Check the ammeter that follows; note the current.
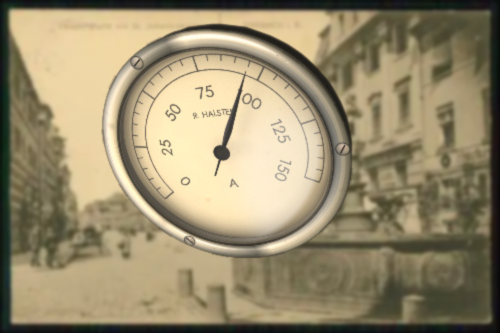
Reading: 95 A
